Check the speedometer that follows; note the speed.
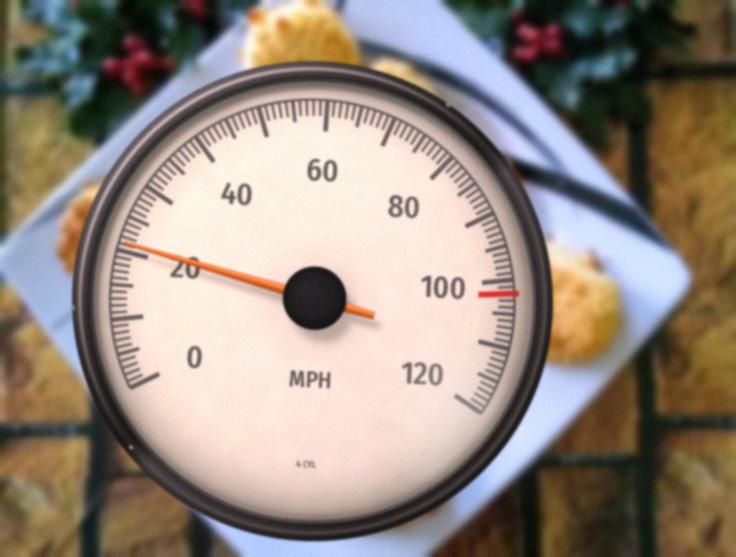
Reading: 21 mph
